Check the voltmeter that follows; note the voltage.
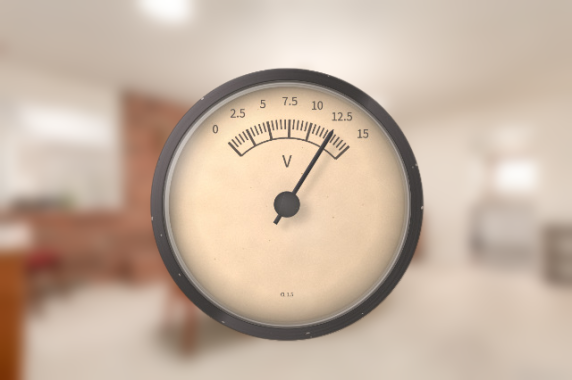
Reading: 12.5 V
